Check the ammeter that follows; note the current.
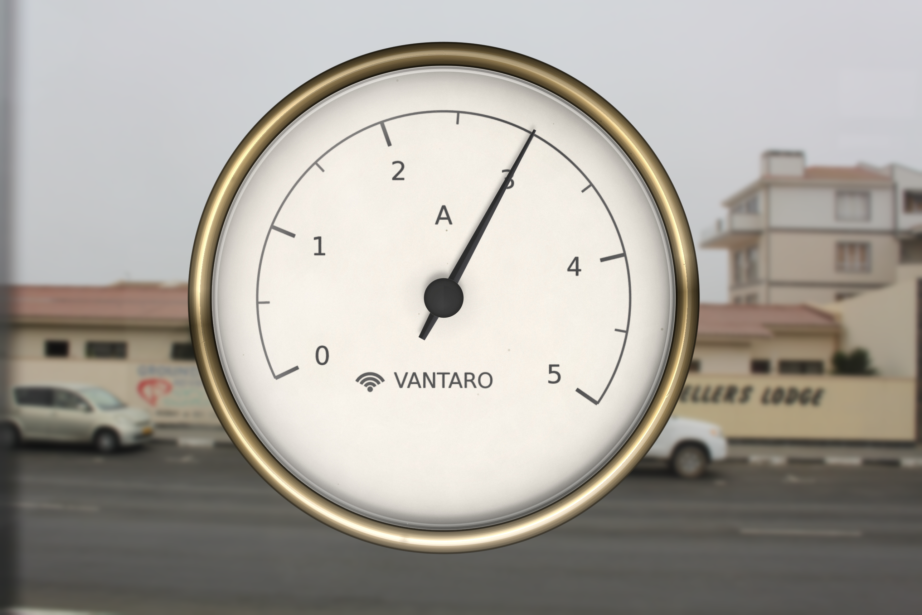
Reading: 3 A
